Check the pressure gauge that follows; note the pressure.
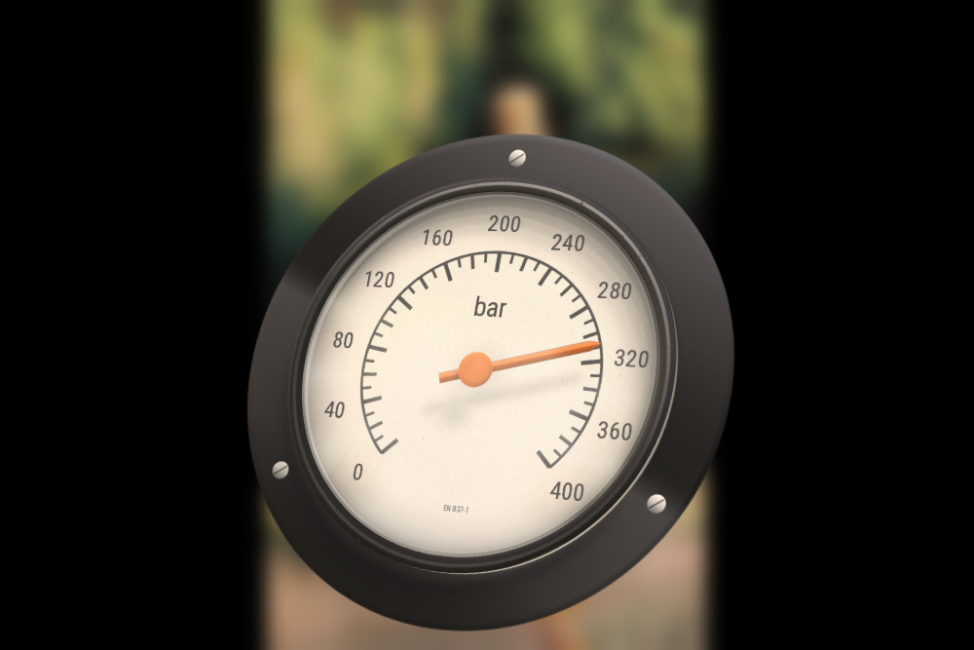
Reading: 310 bar
